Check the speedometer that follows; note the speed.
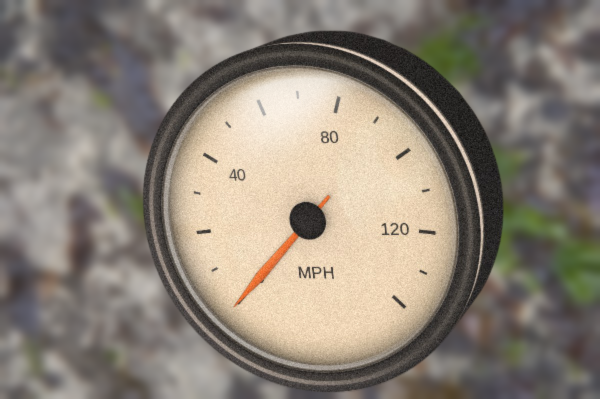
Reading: 0 mph
